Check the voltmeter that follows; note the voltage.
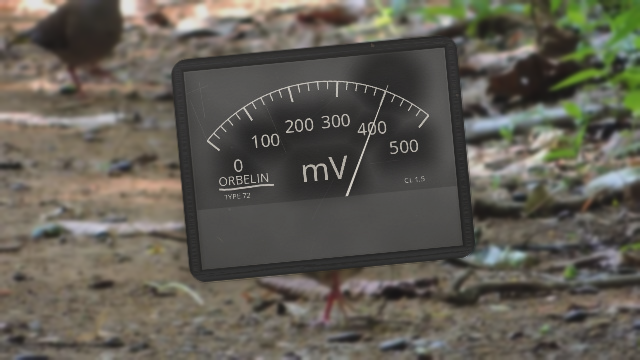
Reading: 400 mV
